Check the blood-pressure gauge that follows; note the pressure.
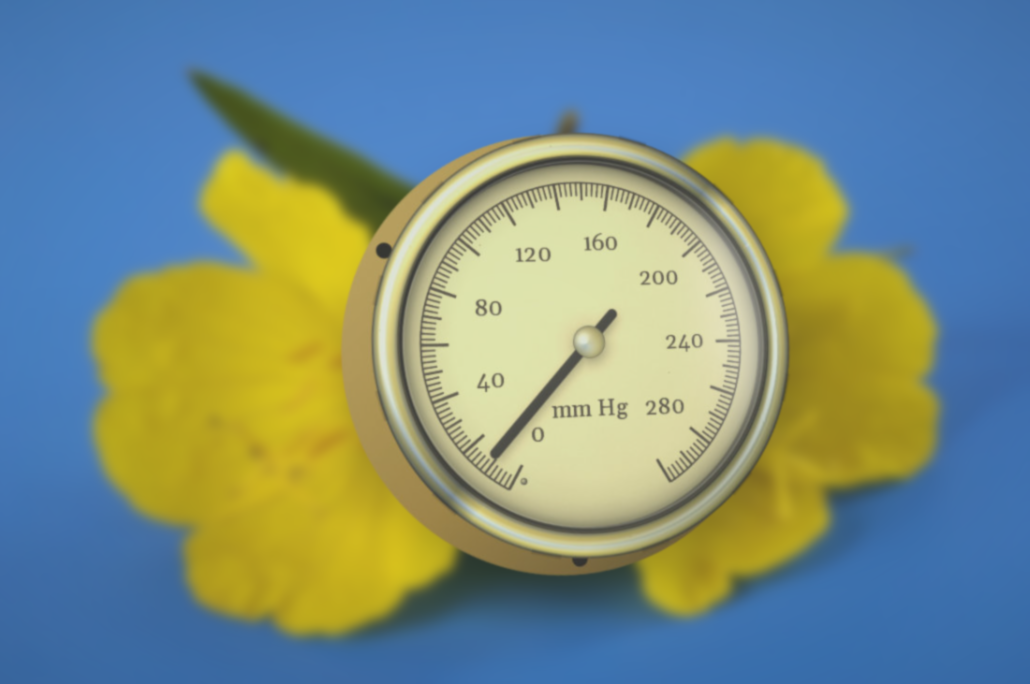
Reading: 12 mmHg
